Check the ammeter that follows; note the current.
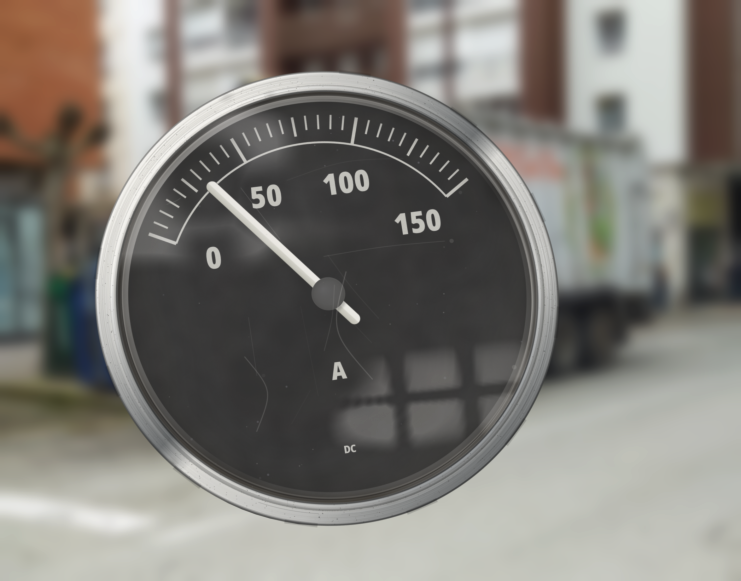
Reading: 30 A
